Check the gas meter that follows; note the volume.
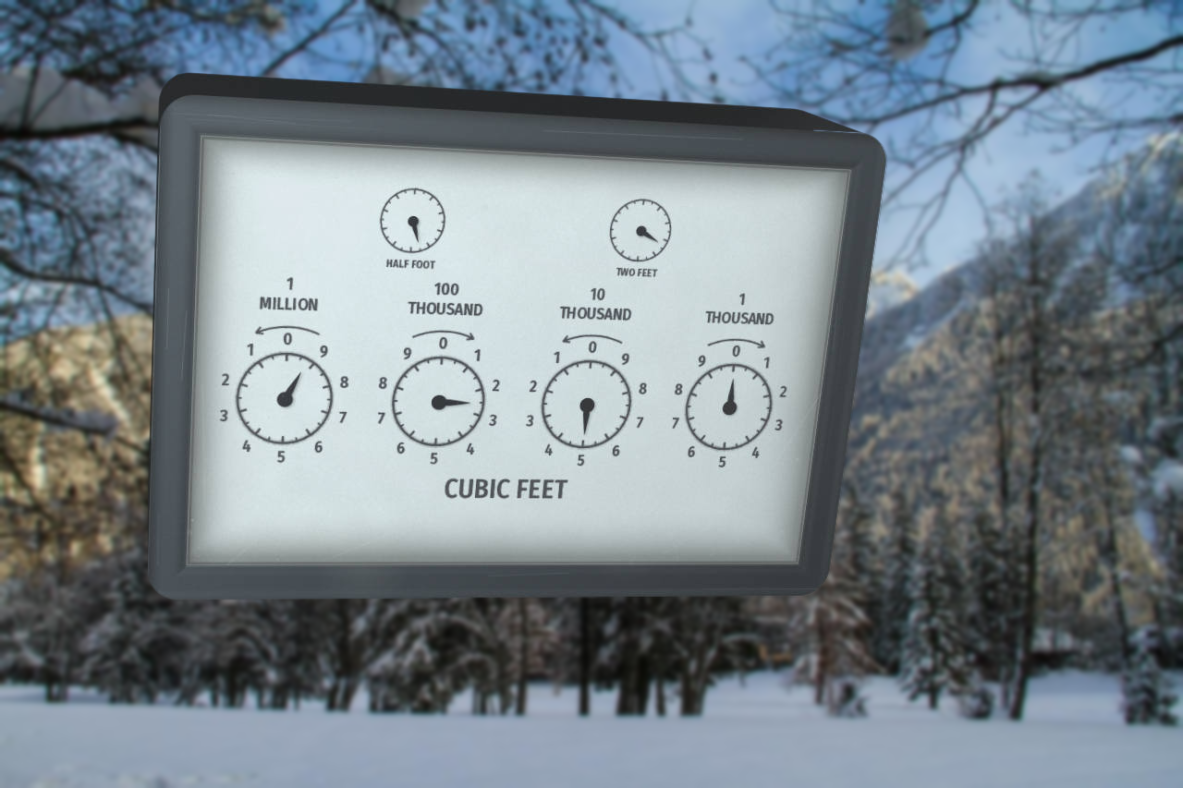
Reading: 925000 ft³
